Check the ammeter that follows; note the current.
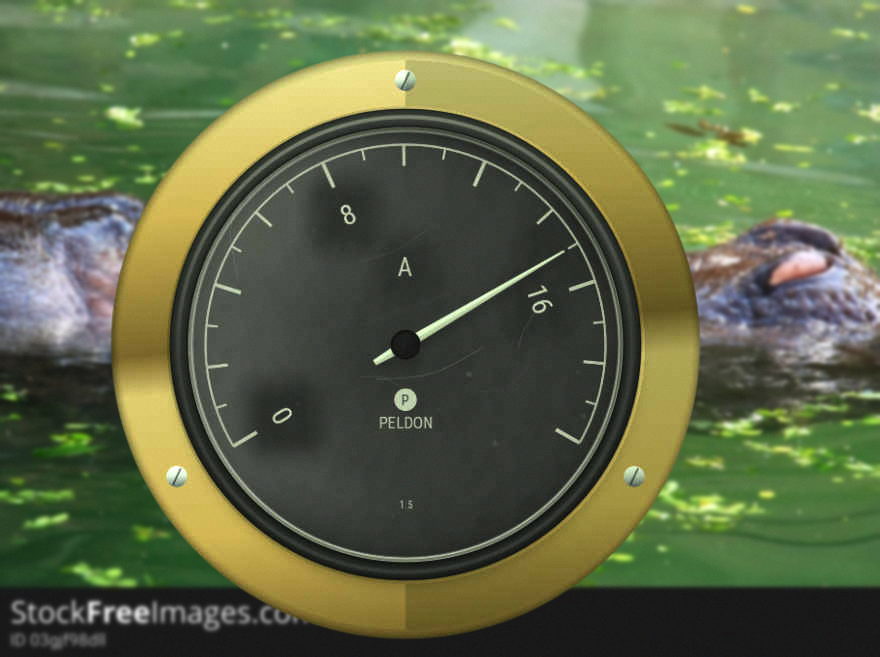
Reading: 15 A
